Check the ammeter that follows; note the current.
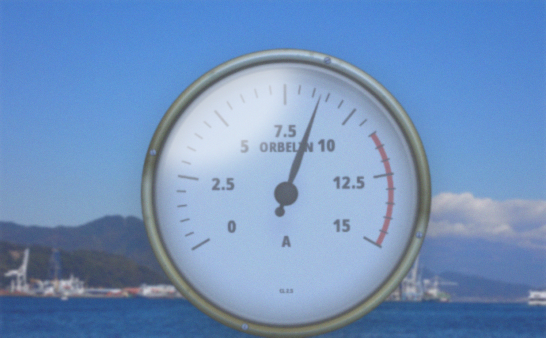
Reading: 8.75 A
